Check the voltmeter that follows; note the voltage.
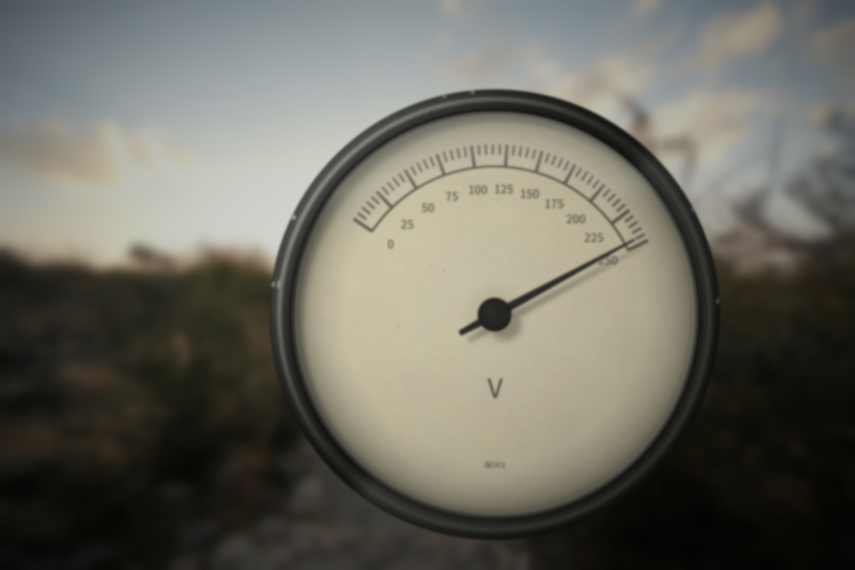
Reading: 245 V
